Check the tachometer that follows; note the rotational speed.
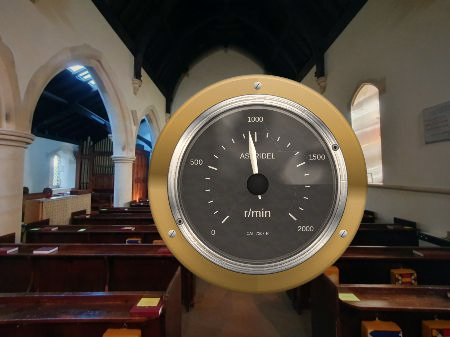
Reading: 950 rpm
